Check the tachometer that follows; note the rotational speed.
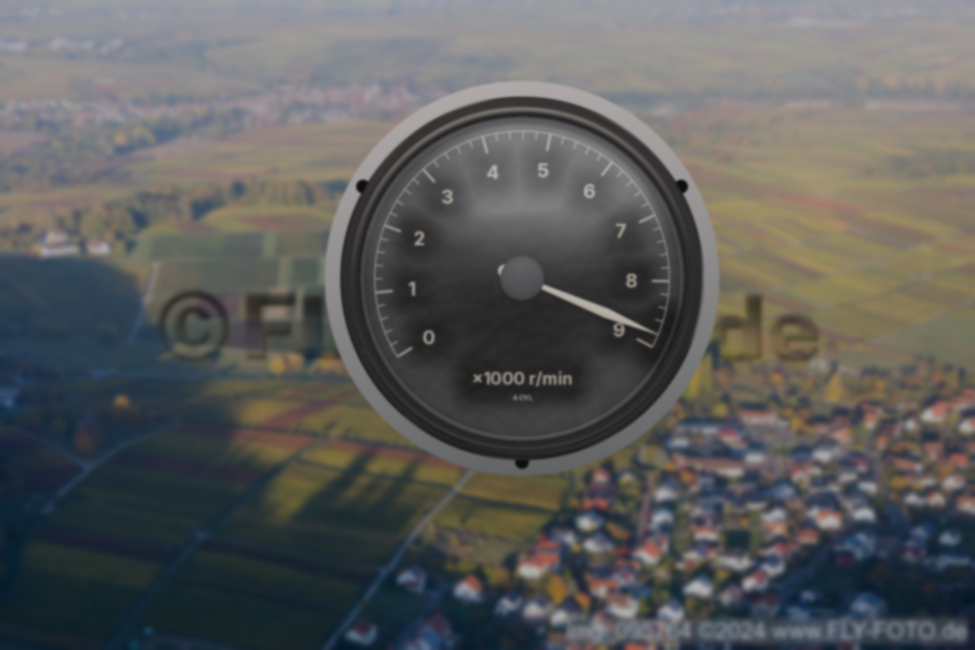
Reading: 8800 rpm
